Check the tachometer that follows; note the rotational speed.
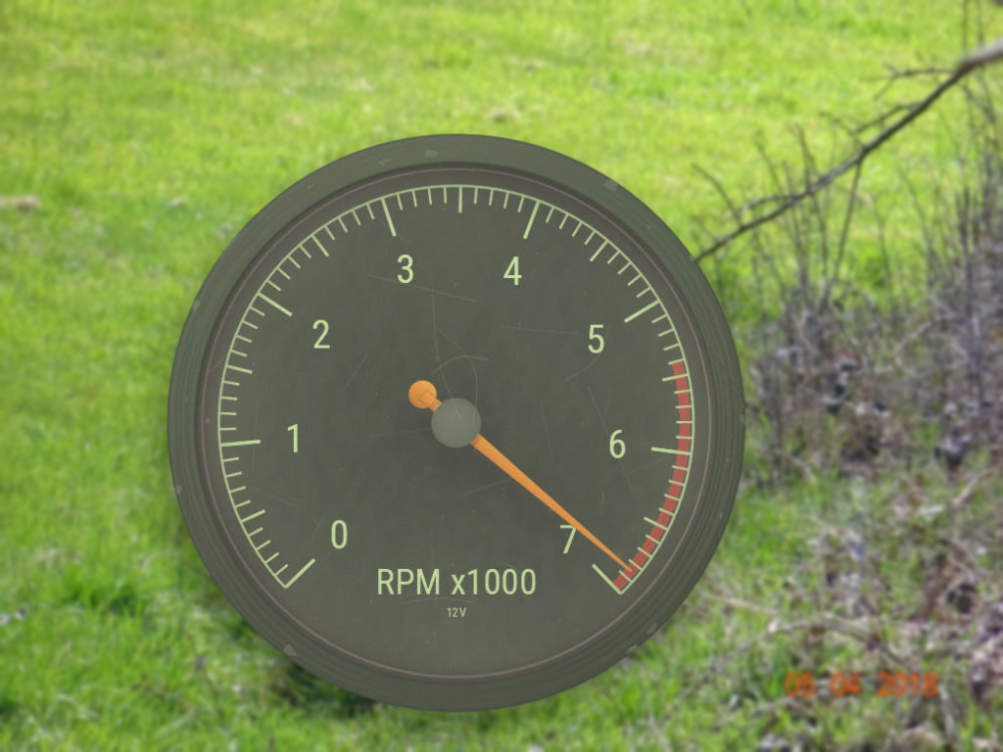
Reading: 6850 rpm
